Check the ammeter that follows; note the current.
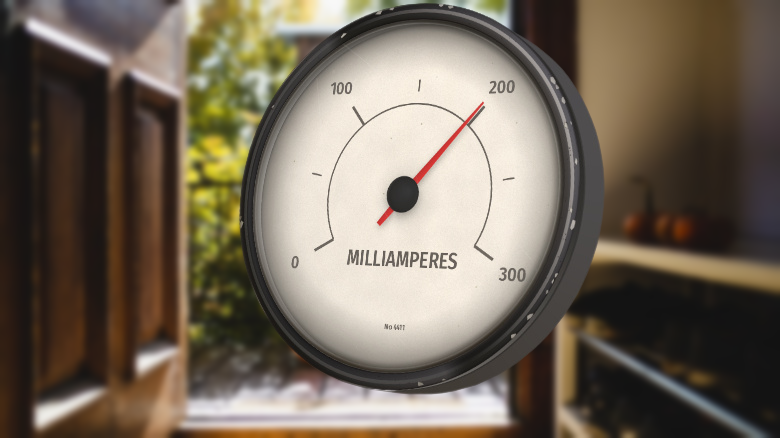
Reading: 200 mA
